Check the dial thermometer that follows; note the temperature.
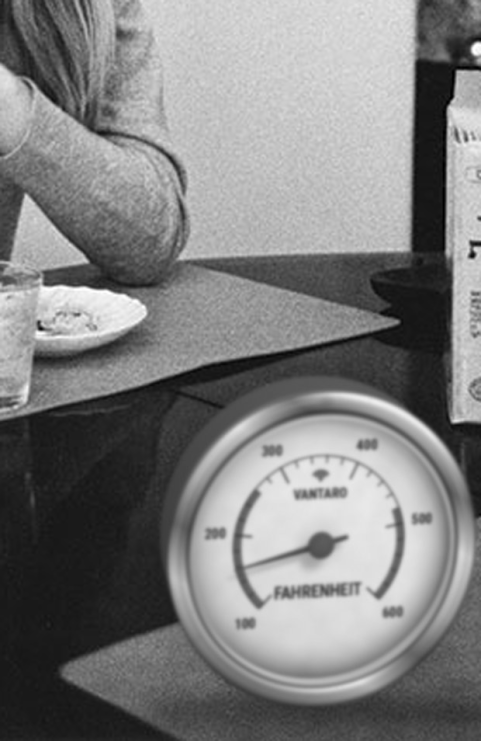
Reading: 160 °F
